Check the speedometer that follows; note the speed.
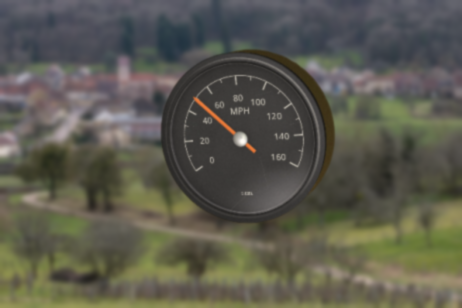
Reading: 50 mph
